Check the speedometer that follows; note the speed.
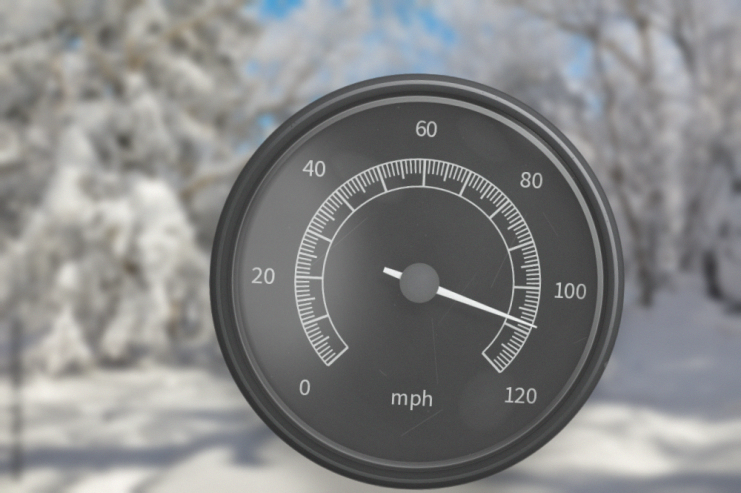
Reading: 108 mph
